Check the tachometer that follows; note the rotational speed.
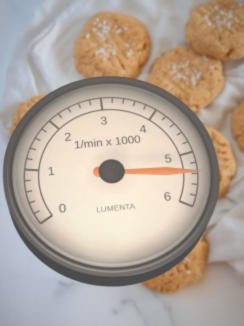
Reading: 5400 rpm
